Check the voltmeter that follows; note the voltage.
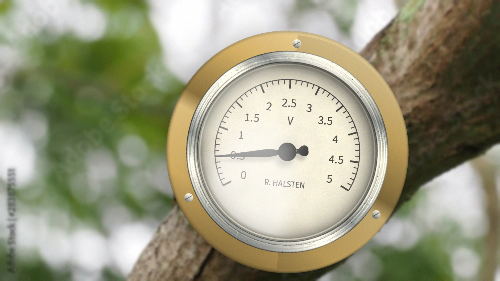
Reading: 0.5 V
